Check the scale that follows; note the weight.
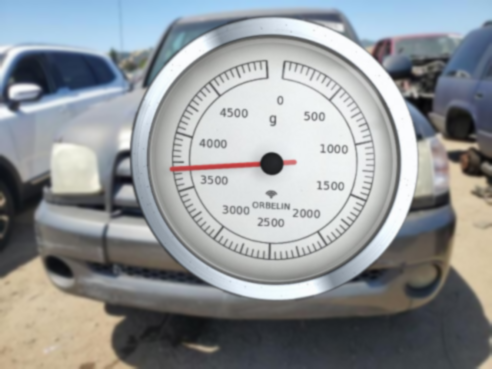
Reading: 3700 g
